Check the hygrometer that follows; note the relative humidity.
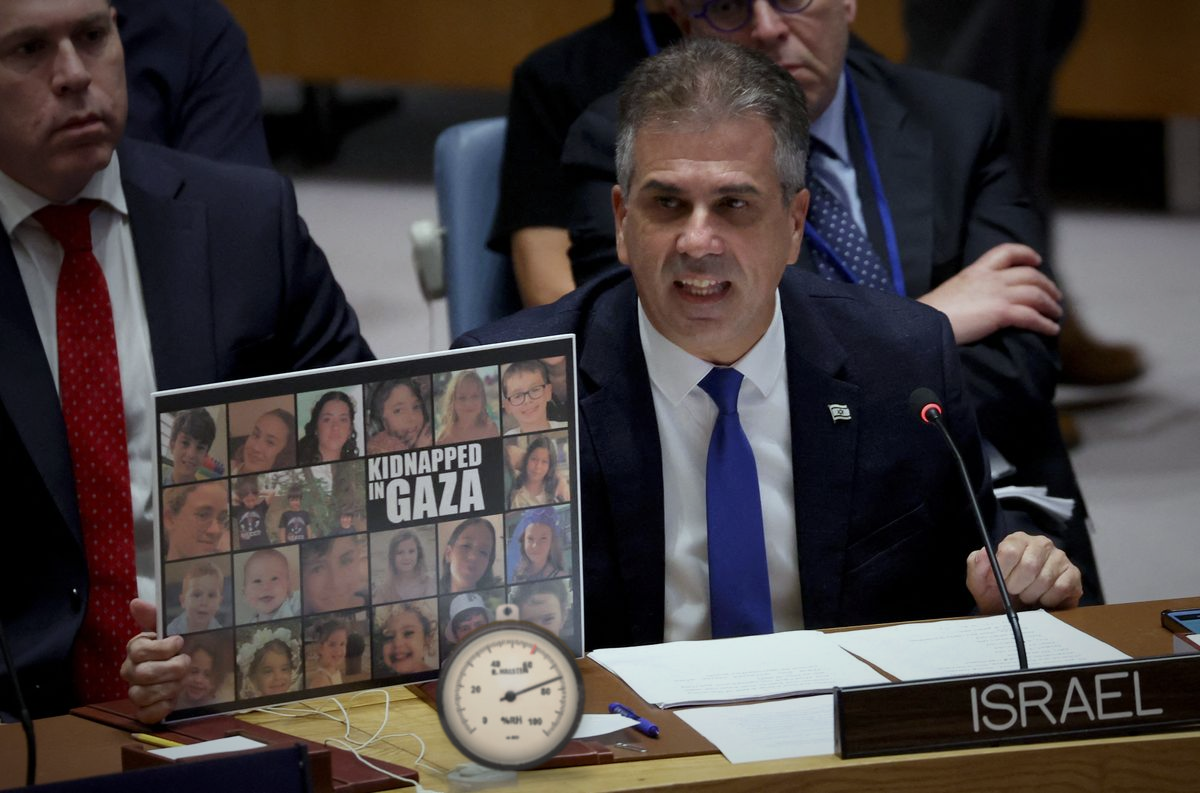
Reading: 75 %
